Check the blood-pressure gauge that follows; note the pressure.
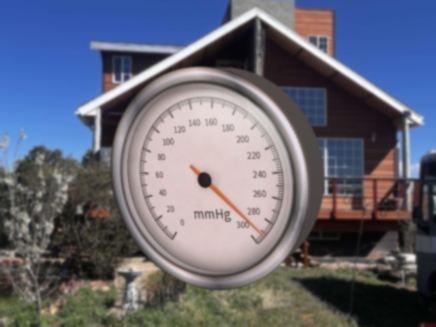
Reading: 290 mmHg
